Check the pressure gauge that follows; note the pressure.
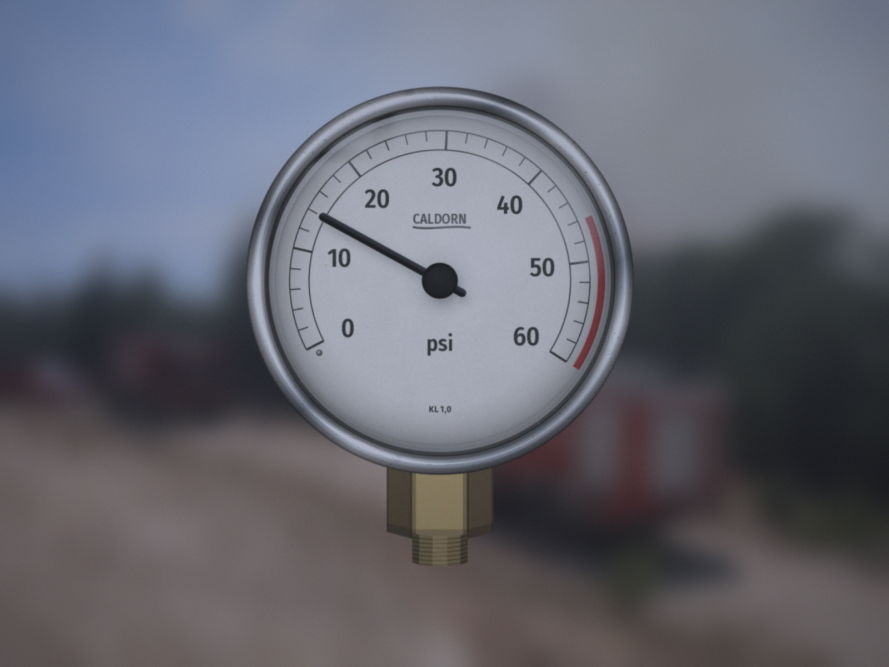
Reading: 14 psi
